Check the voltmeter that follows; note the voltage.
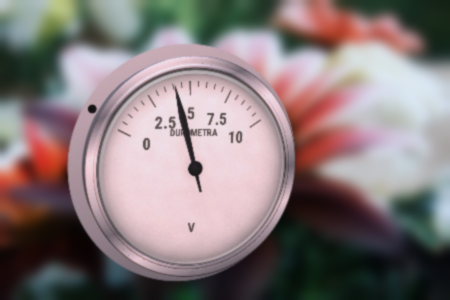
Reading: 4 V
